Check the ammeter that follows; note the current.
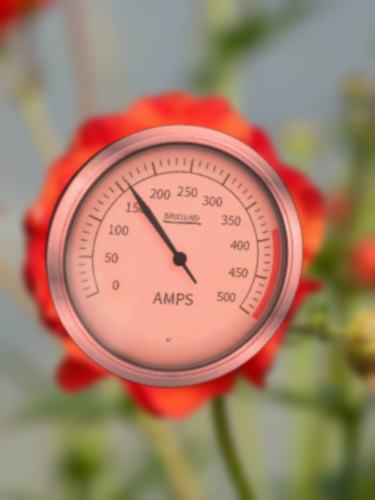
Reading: 160 A
